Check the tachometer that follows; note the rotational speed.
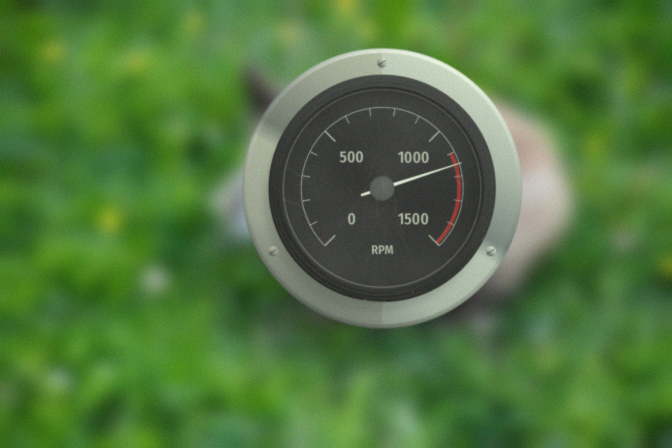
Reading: 1150 rpm
